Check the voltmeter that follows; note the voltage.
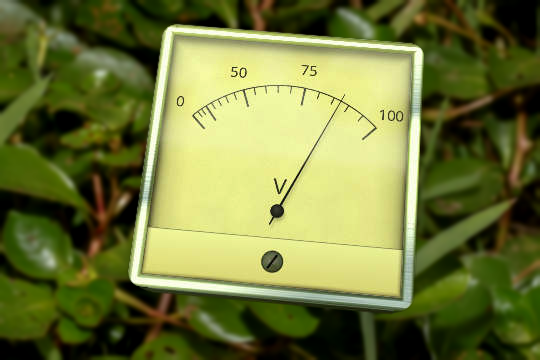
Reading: 87.5 V
